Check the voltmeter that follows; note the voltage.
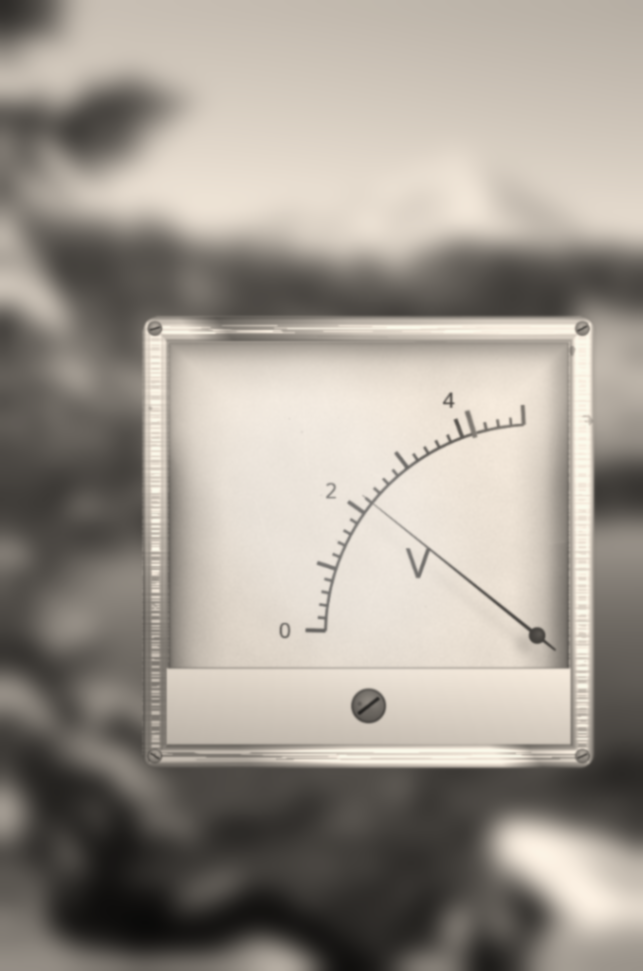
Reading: 2.2 V
